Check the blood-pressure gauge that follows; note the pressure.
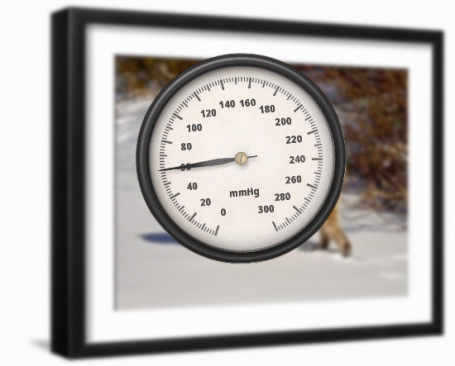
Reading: 60 mmHg
